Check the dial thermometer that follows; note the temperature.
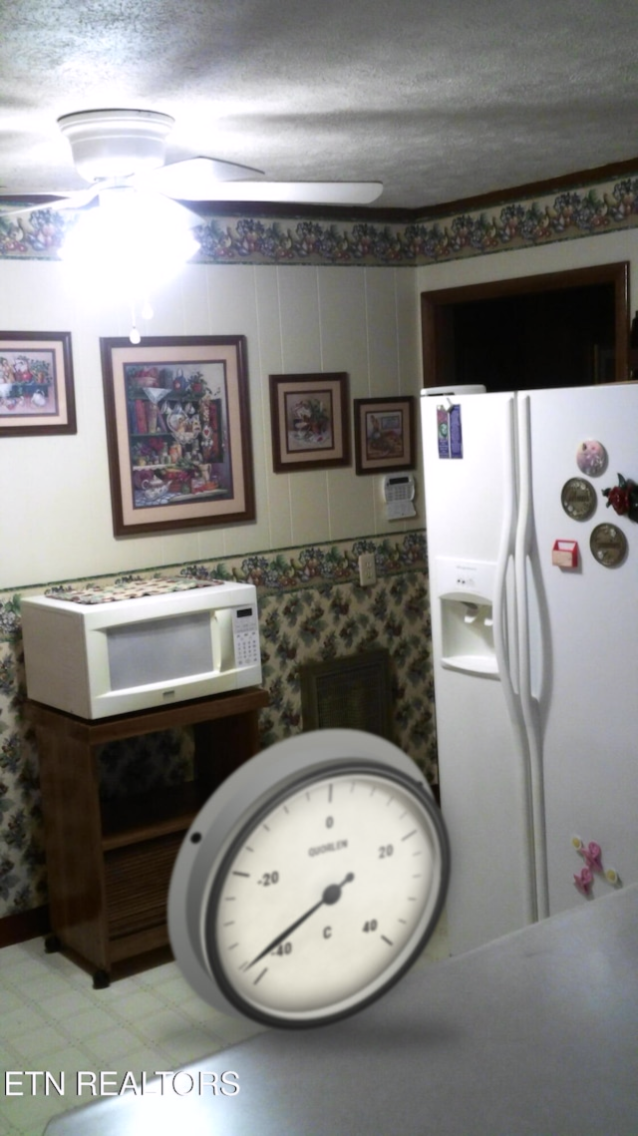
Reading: -36 °C
